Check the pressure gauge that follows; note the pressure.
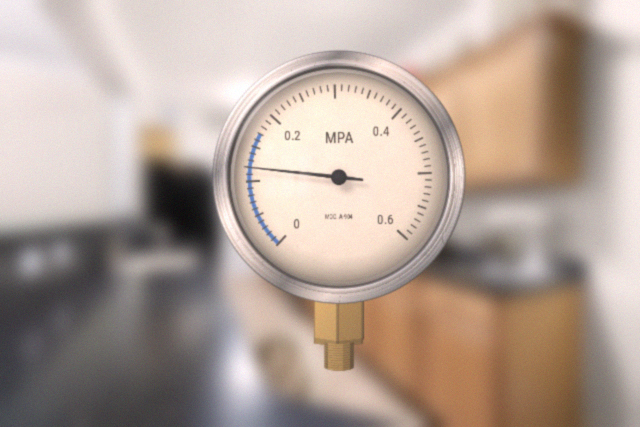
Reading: 0.12 MPa
